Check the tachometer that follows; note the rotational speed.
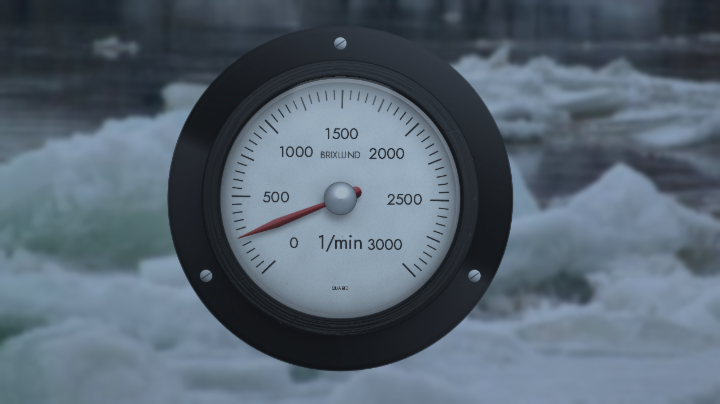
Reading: 250 rpm
